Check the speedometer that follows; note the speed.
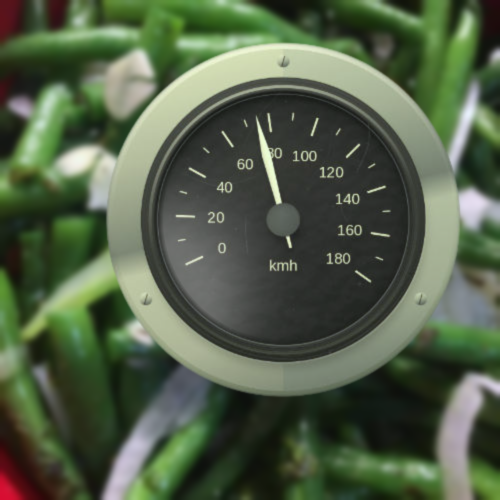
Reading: 75 km/h
